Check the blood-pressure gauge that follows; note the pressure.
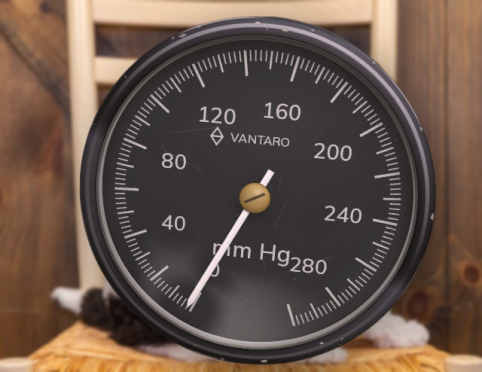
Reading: 2 mmHg
